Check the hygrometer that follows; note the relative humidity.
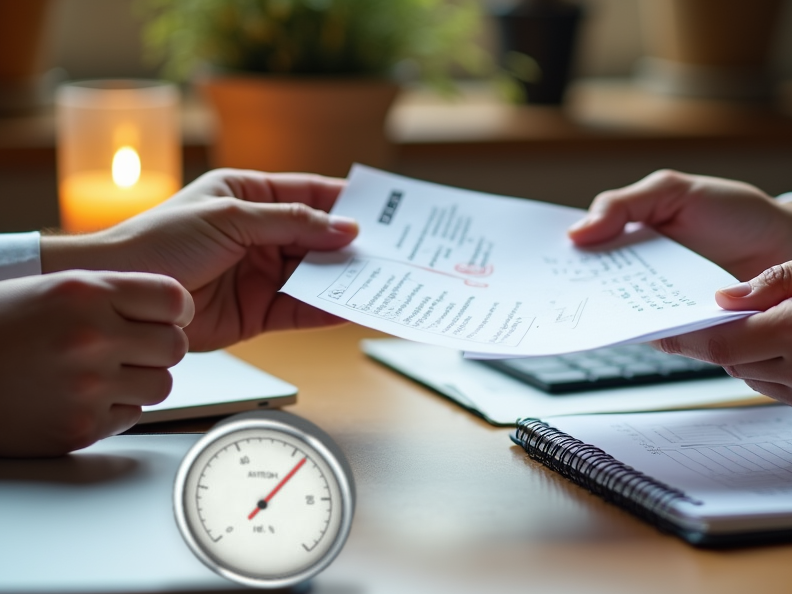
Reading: 64 %
